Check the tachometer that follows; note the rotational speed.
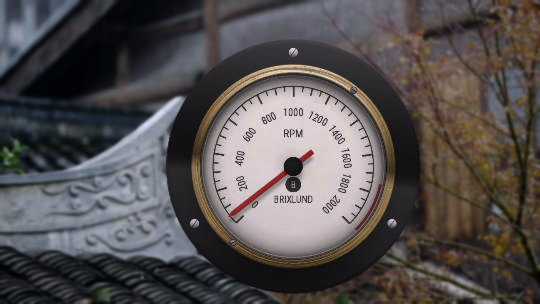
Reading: 50 rpm
